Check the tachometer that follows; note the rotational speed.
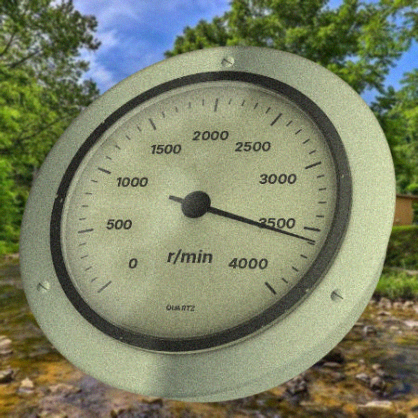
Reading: 3600 rpm
